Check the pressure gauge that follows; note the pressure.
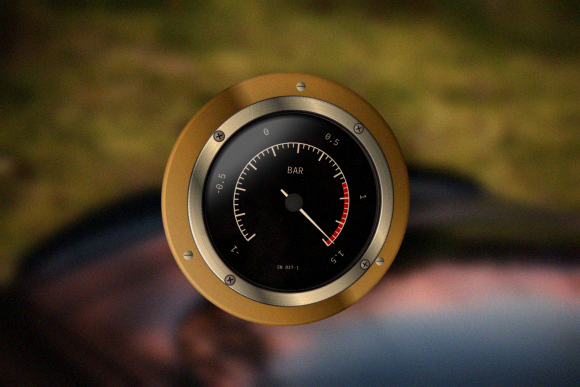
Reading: 1.45 bar
